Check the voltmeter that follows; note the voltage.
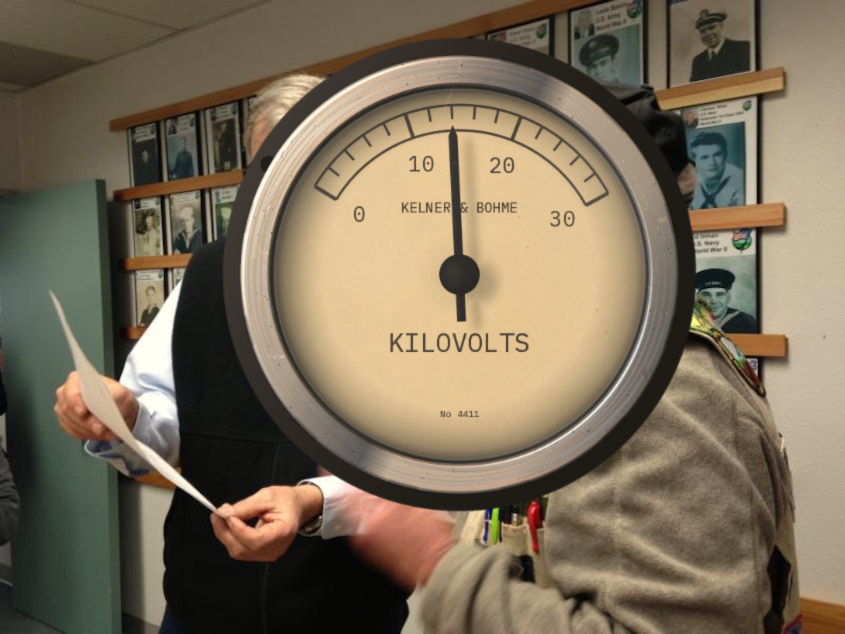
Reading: 14 kV
